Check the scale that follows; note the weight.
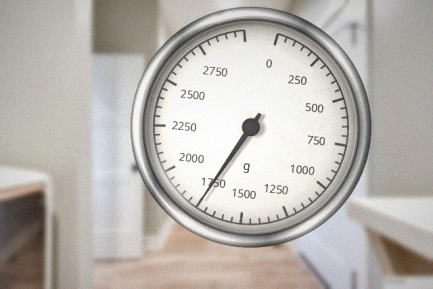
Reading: 1750 g
